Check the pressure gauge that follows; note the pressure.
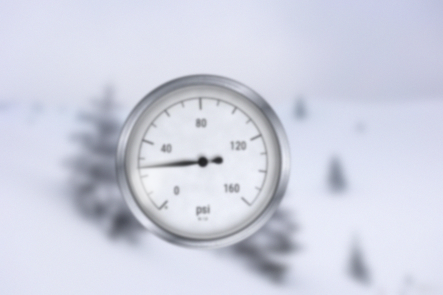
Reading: 25 psi
